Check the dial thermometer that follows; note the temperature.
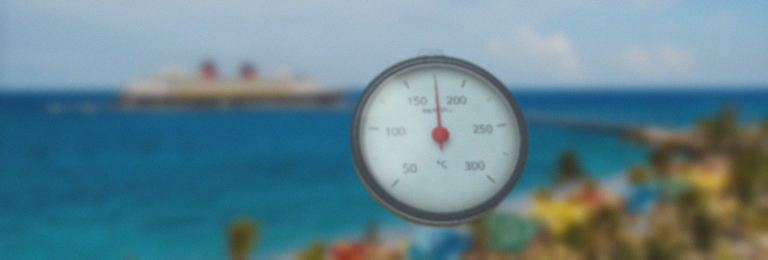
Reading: 175 °C
